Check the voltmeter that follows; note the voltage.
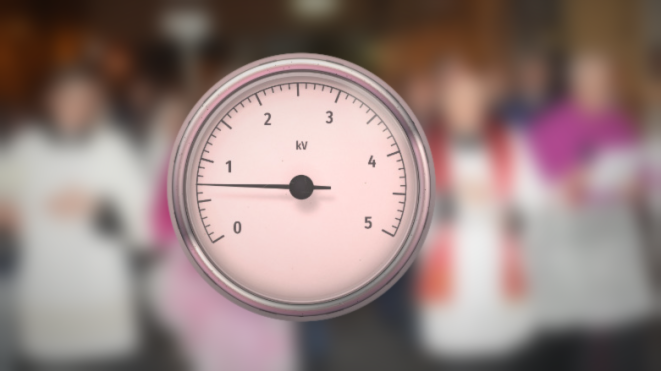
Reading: 0.7 kV
